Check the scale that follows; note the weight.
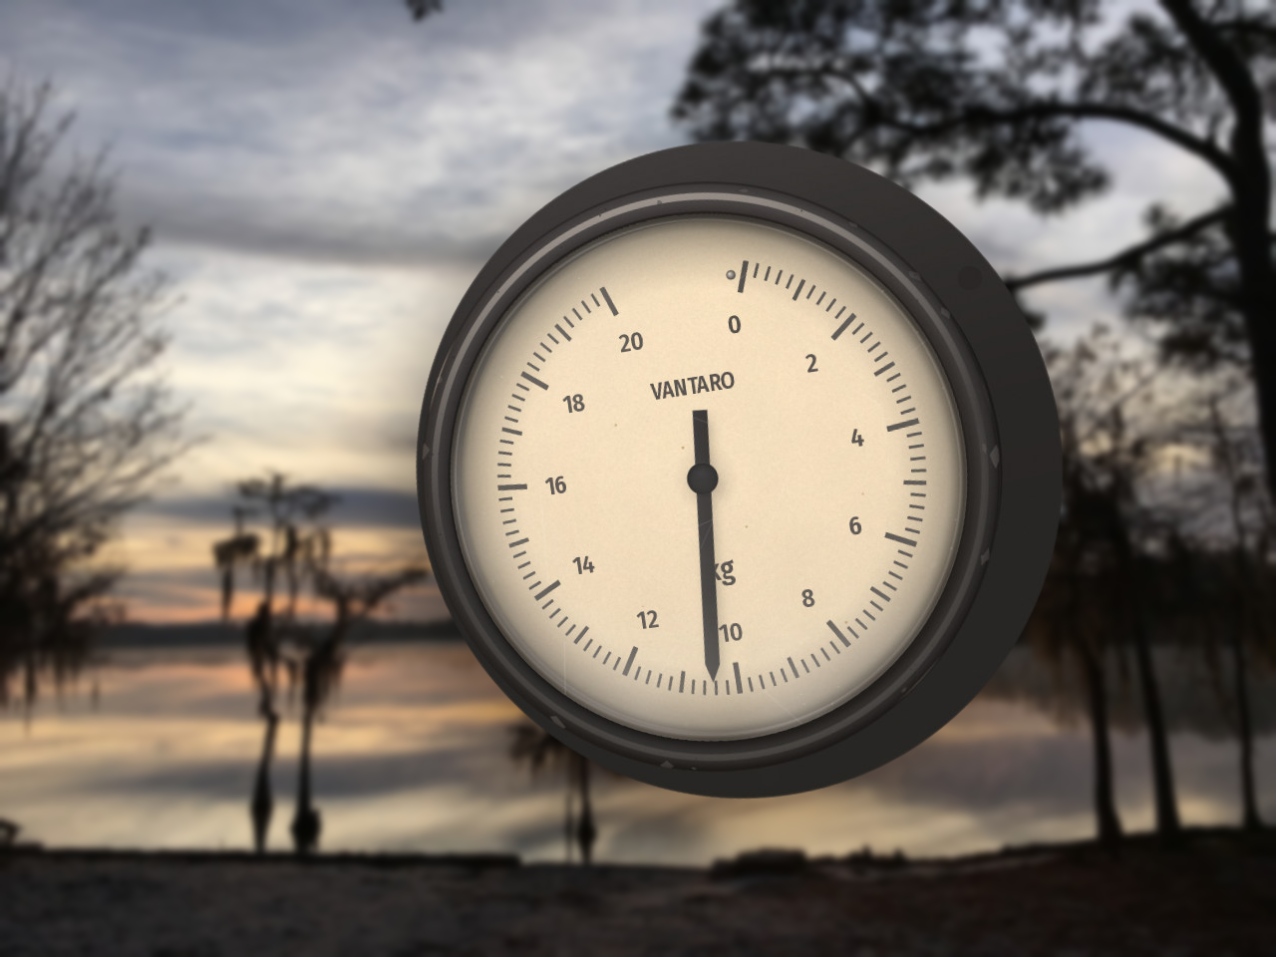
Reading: 10.4 kg
